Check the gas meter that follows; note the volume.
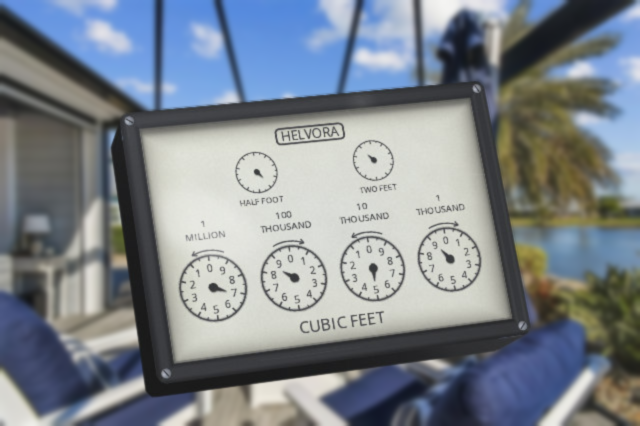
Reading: 684900 ft³
